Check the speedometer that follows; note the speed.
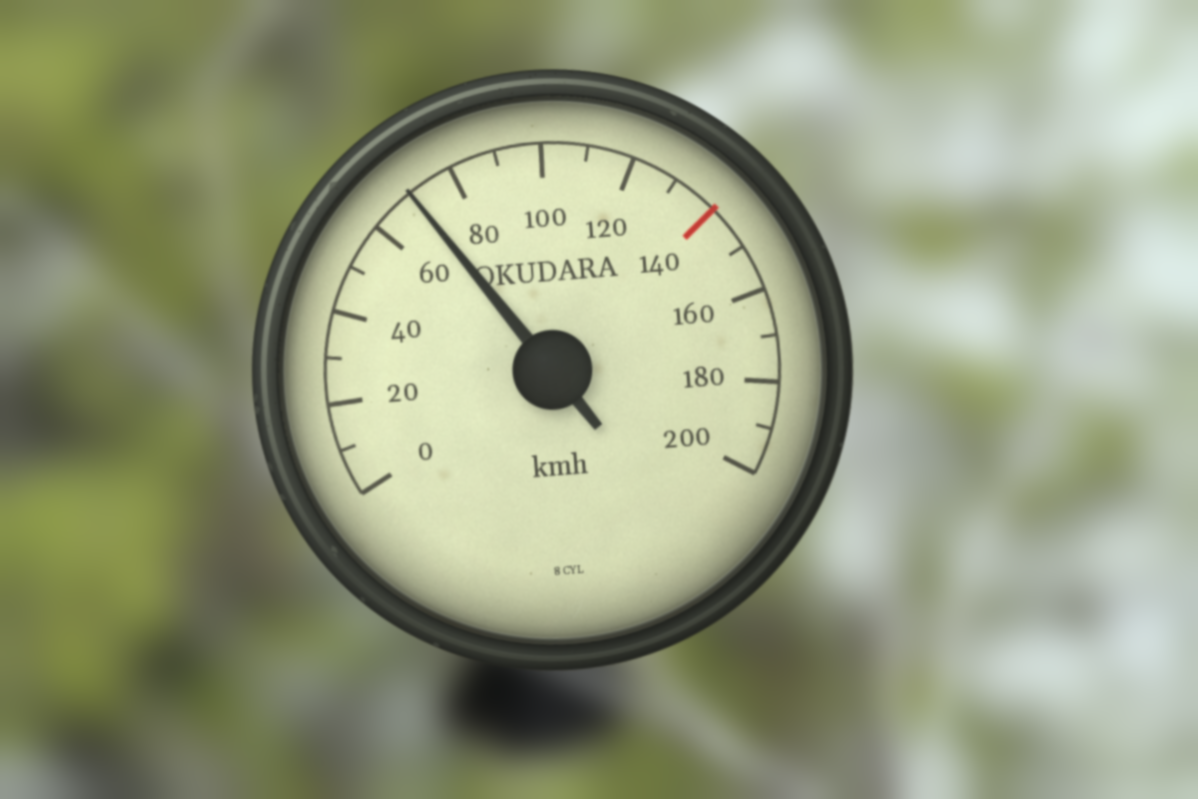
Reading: 70 km/h
